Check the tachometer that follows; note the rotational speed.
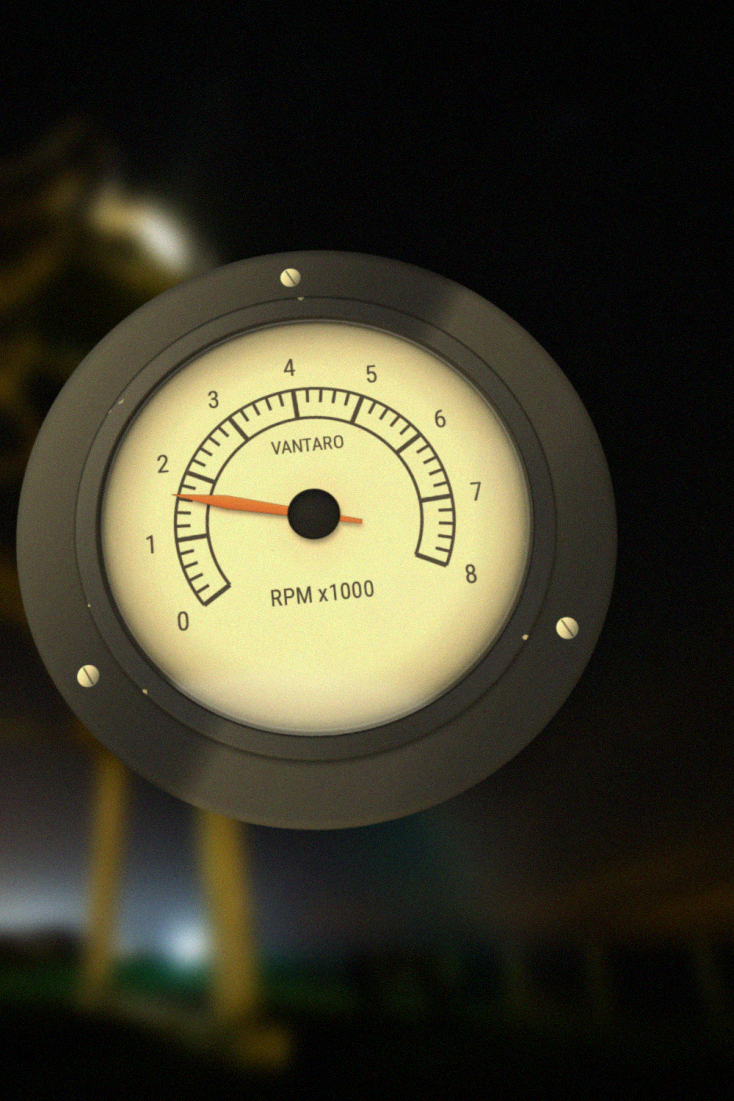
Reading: 1600 rpm
